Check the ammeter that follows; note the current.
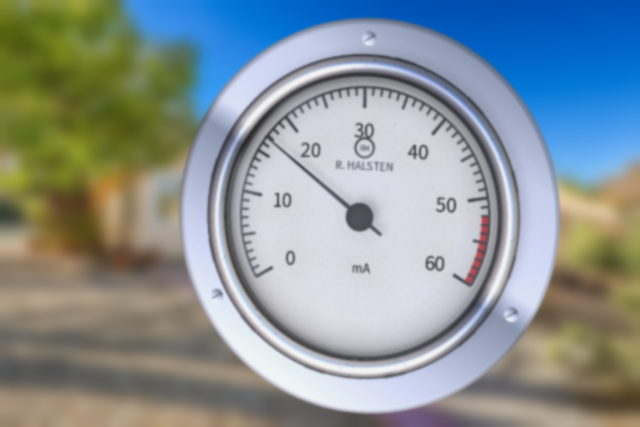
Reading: 17 mA
